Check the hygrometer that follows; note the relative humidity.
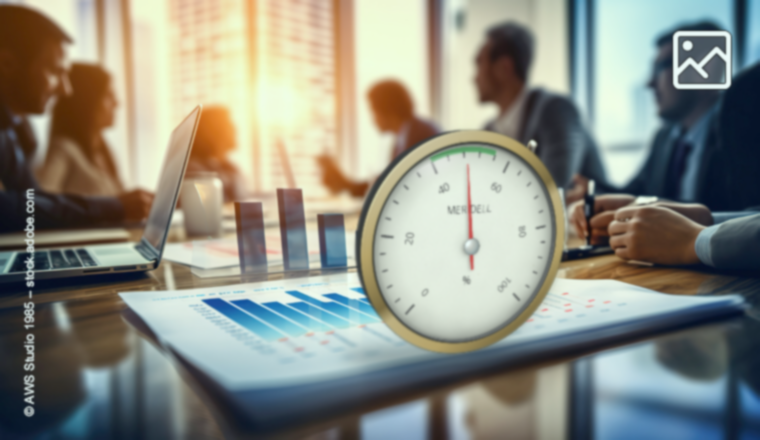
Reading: 48 %
